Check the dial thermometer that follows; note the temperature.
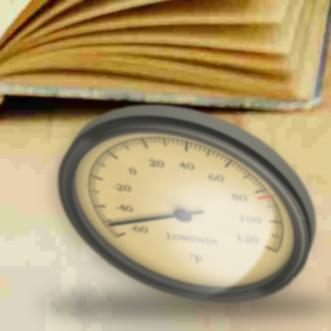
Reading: -50 °F
